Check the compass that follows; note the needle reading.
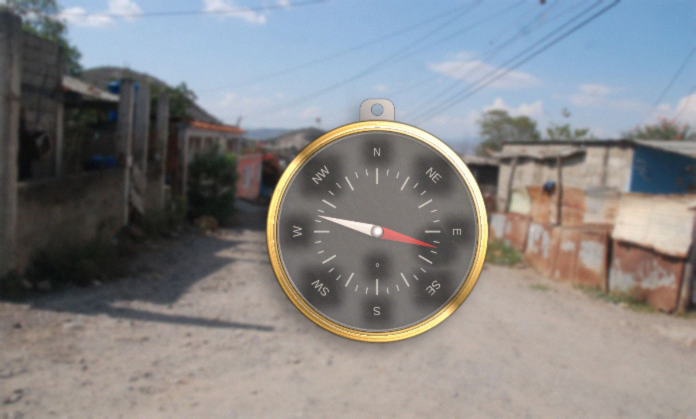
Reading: 105 °
